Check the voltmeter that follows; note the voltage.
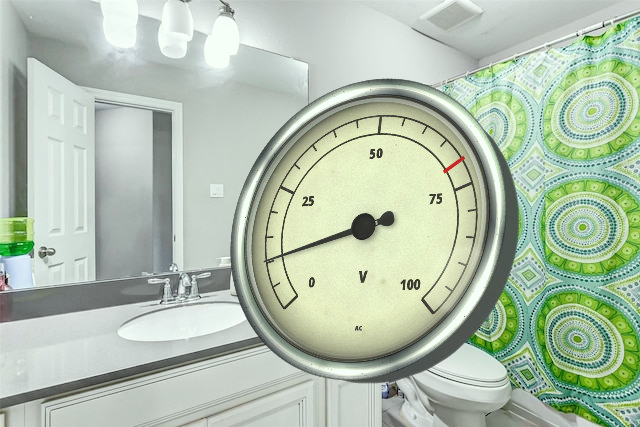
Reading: 10 V
